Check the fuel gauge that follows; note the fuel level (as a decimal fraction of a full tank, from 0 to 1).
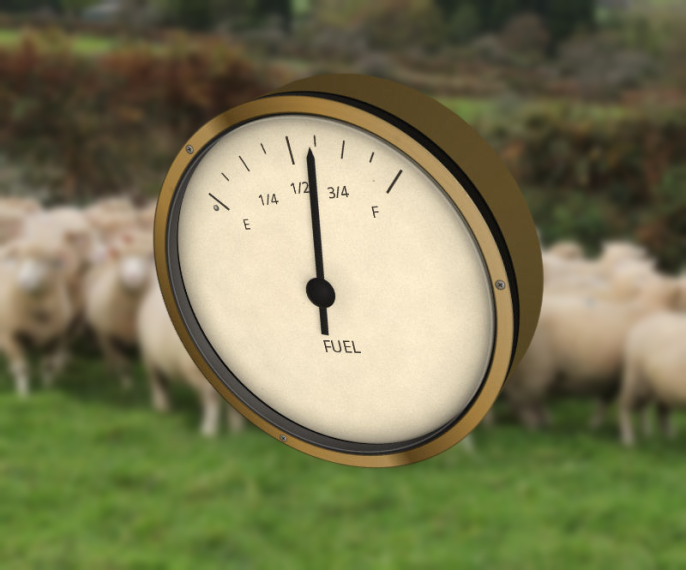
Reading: 0.625
